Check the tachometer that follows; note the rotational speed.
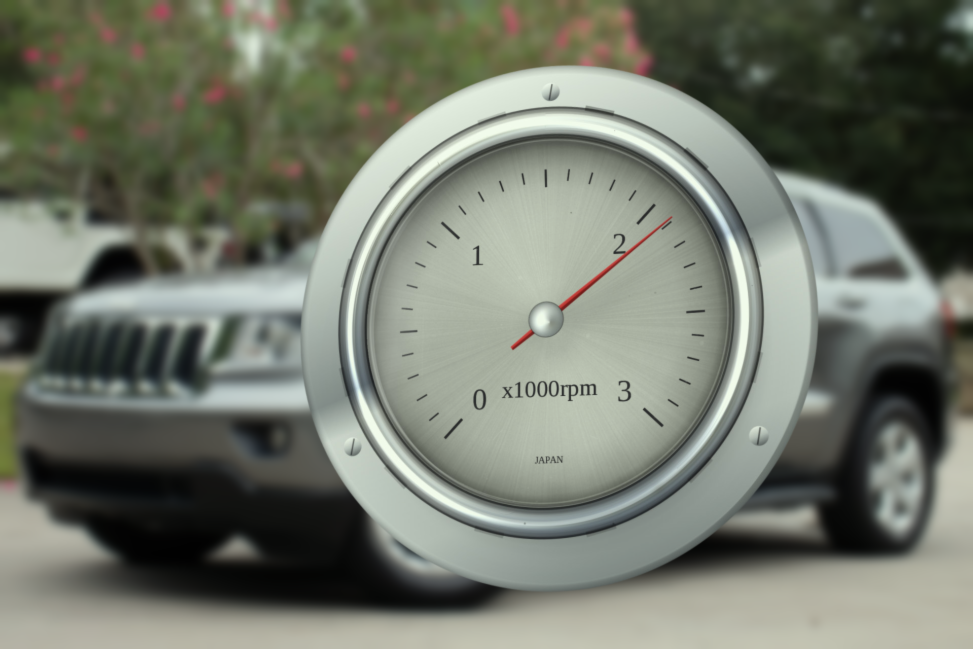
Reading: 2100 rpm
